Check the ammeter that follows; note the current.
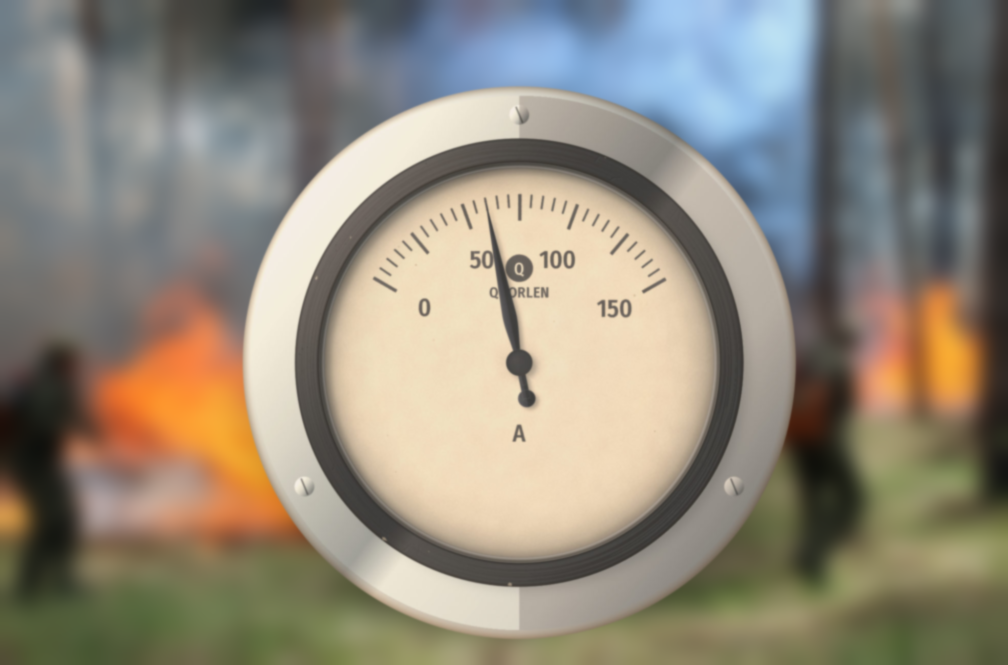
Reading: 60 A
